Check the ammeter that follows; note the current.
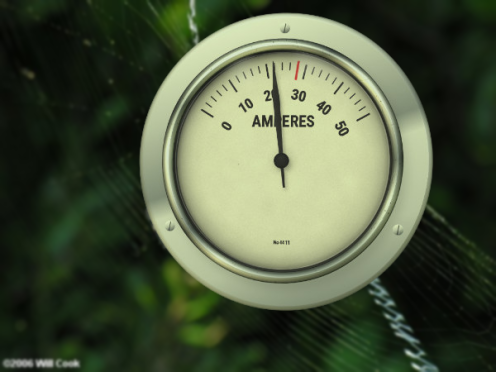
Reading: 22 A
